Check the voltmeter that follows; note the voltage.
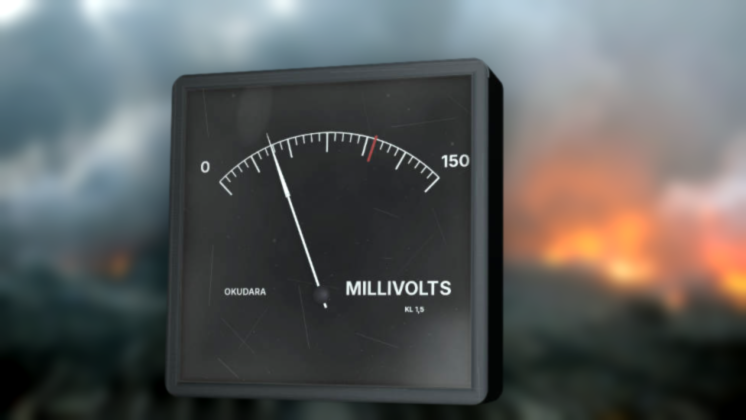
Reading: 40 mV
